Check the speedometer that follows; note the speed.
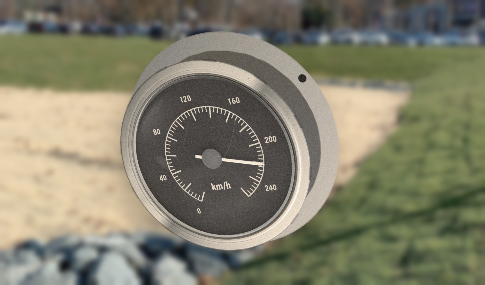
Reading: 220 km/h
